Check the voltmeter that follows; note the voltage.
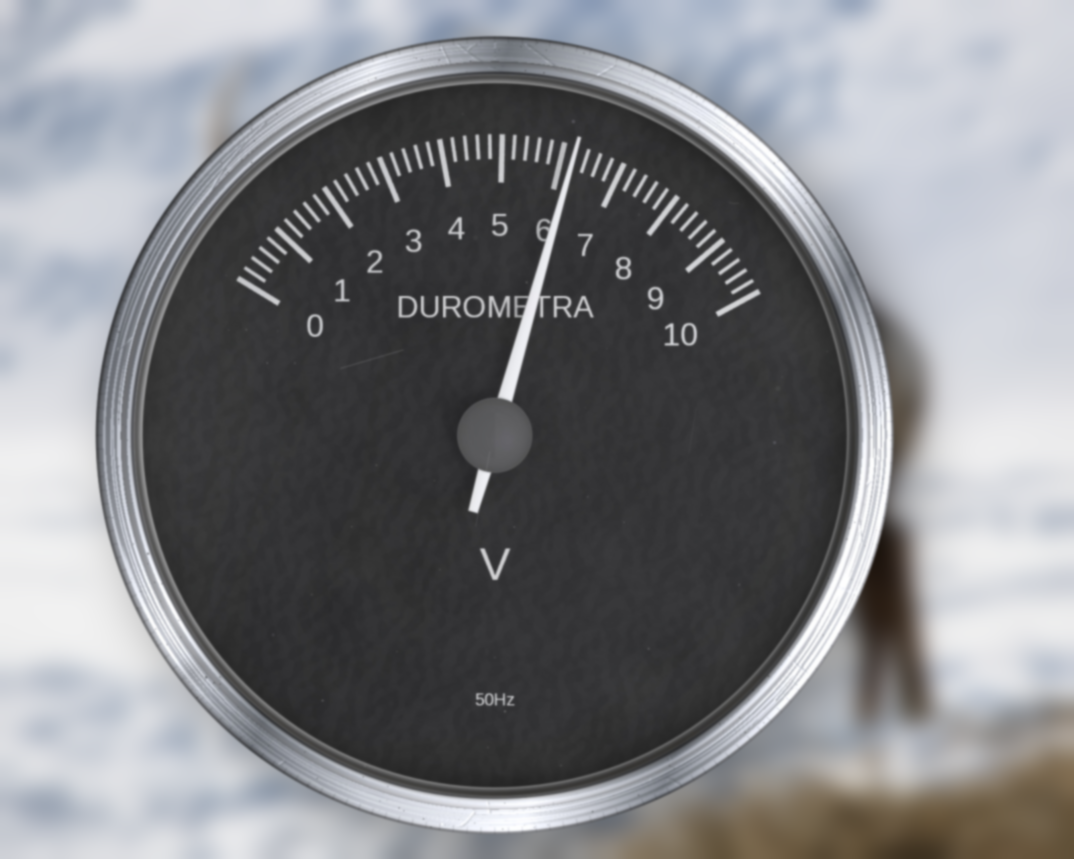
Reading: 6.2 V
